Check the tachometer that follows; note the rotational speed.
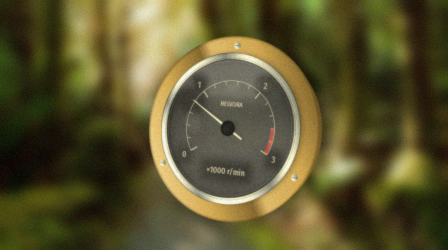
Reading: 800 rpm
